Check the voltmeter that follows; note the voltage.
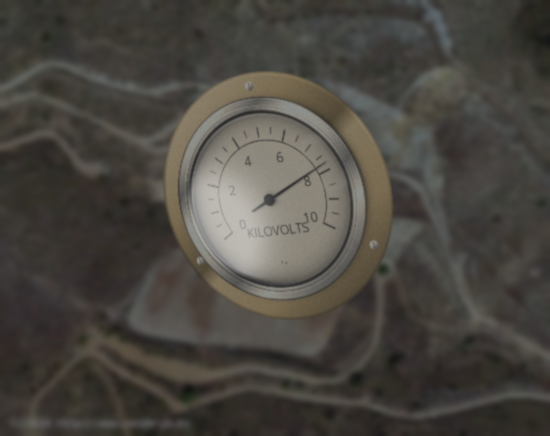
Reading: 7.75 kV
